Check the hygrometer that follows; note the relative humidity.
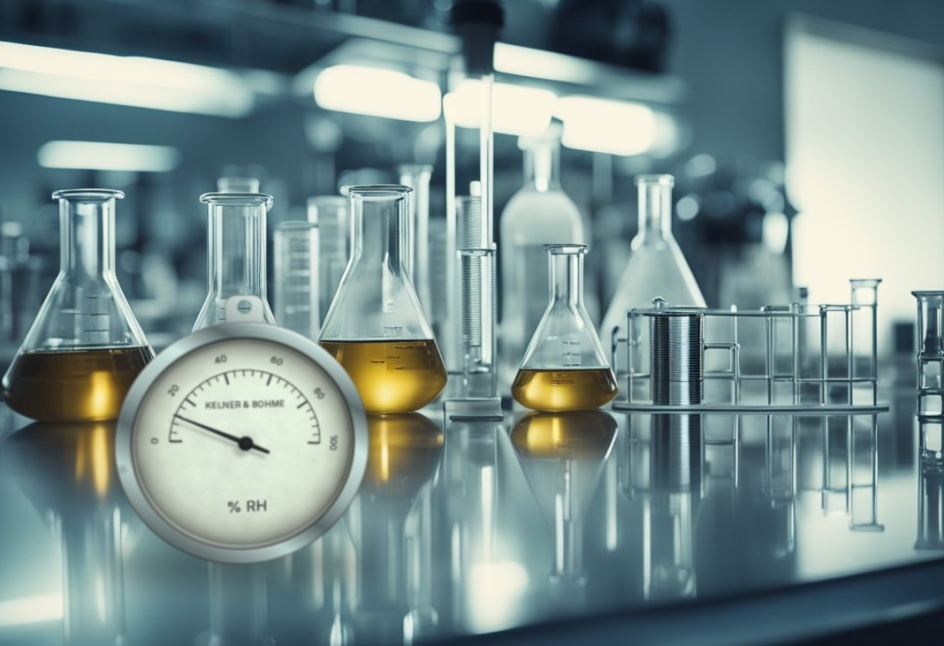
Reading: 12 %
